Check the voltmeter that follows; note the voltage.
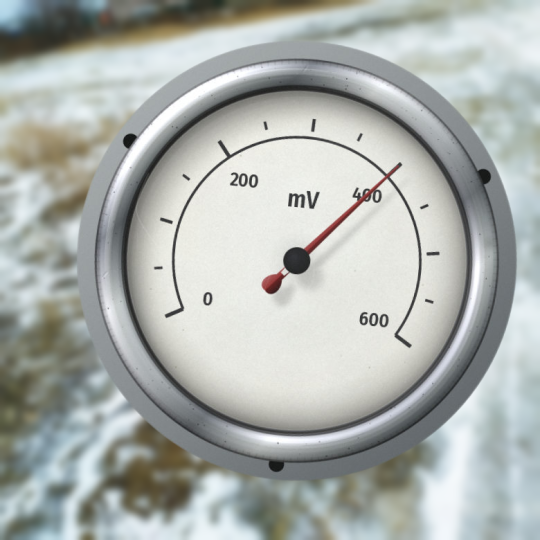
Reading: 400 mV
